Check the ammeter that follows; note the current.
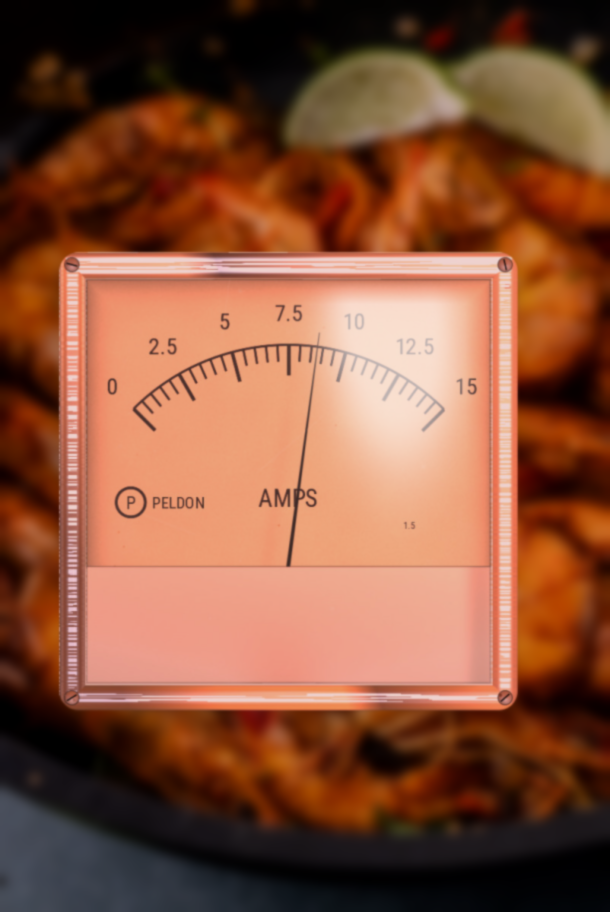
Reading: 8.75 A
